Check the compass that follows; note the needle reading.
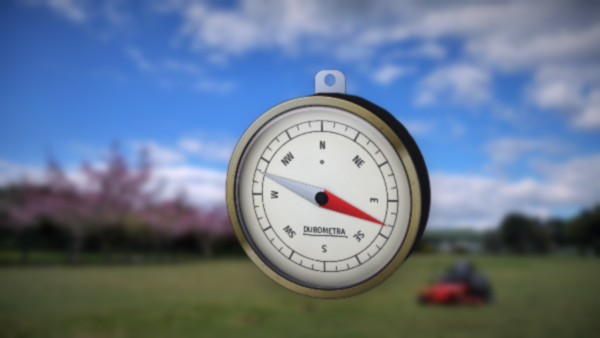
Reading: 110 °
